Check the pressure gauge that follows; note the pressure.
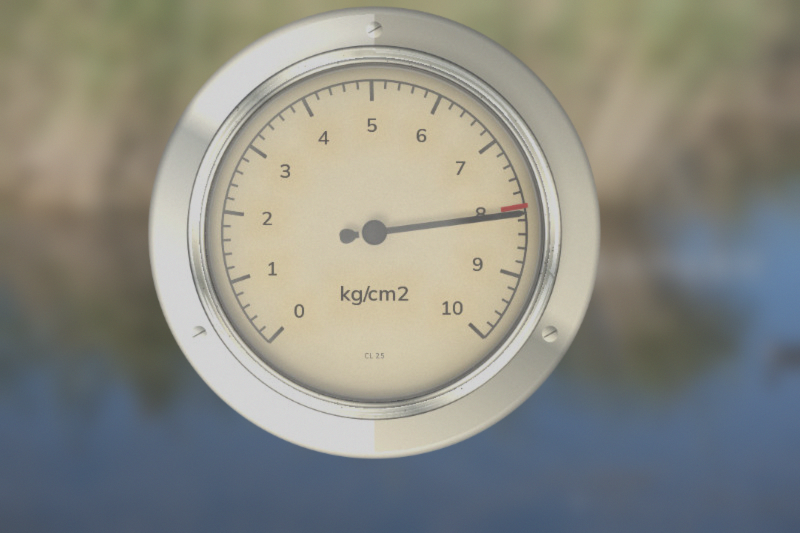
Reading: 8.1 kg/cm²
